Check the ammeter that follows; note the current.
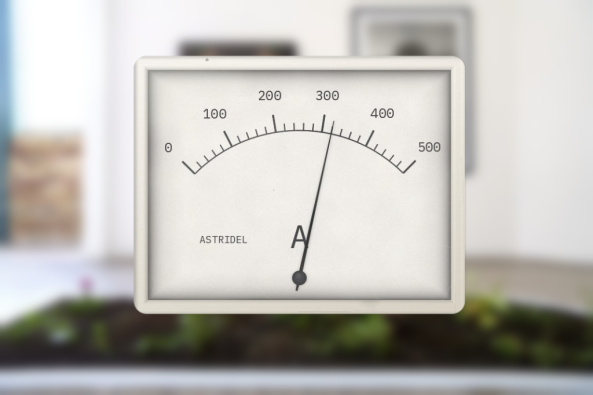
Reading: 320 A
